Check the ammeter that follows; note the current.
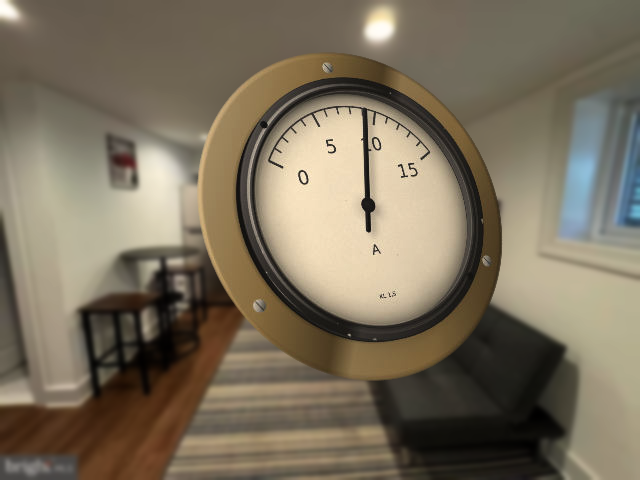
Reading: 9 A
